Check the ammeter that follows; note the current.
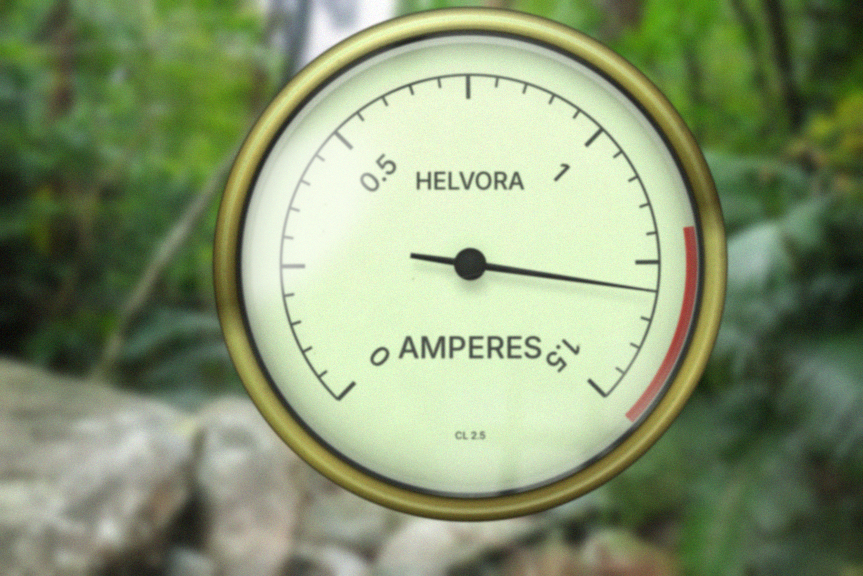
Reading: 1.3 A
